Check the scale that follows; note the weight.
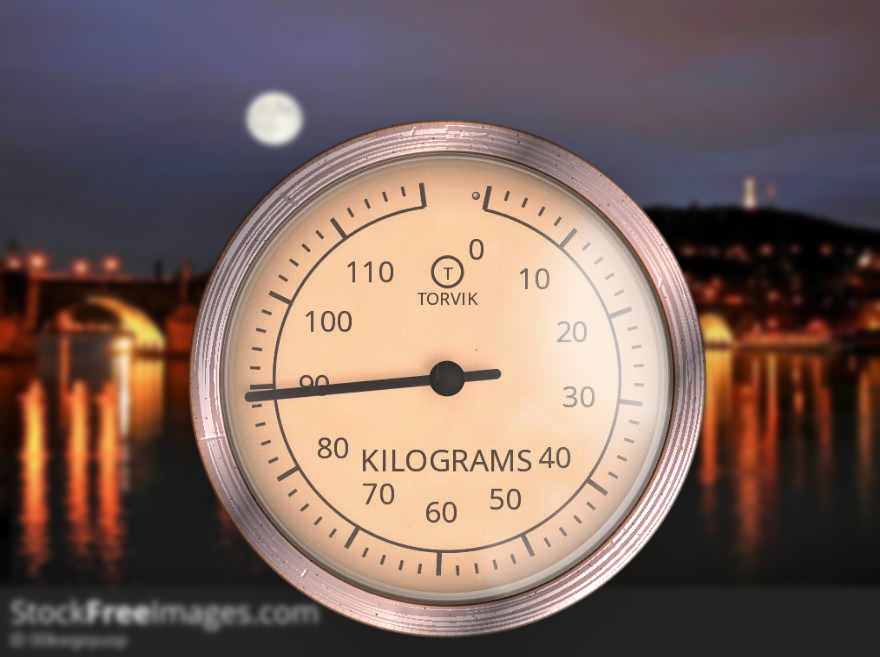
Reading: 89 kg
